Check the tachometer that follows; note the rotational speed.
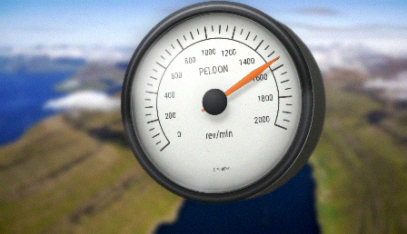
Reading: 1550 rpm
